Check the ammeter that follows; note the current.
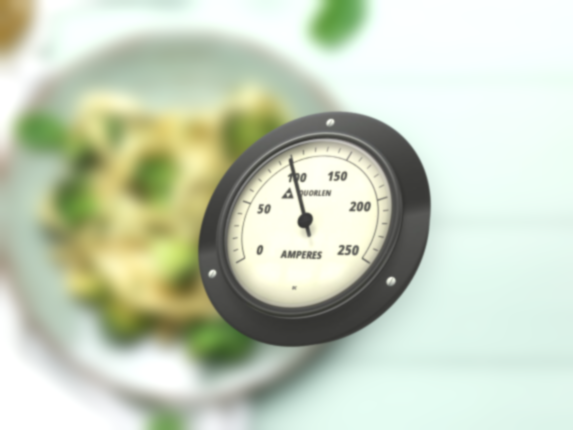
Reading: 100 A
